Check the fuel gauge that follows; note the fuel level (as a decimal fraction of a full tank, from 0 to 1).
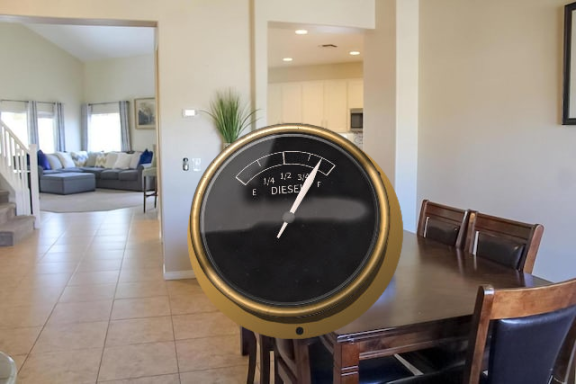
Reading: 0.875
